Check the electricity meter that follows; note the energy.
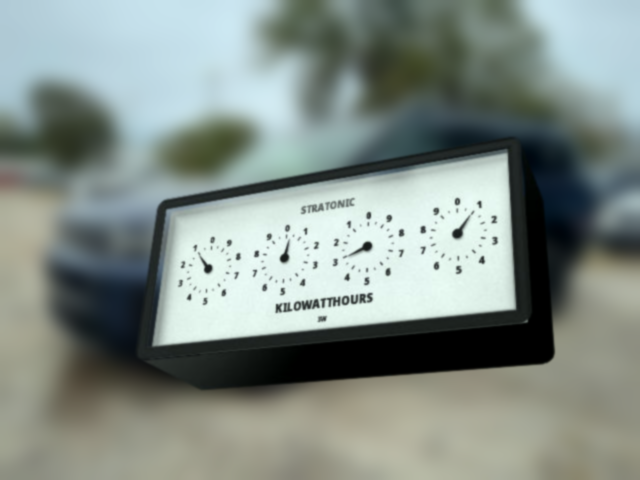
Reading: 1031 kWh
